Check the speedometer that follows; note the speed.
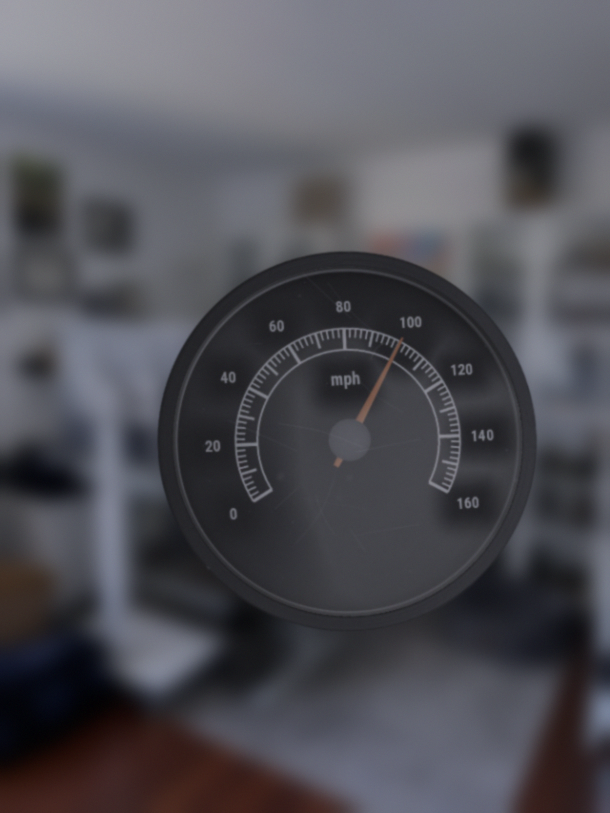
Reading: 100 mph
